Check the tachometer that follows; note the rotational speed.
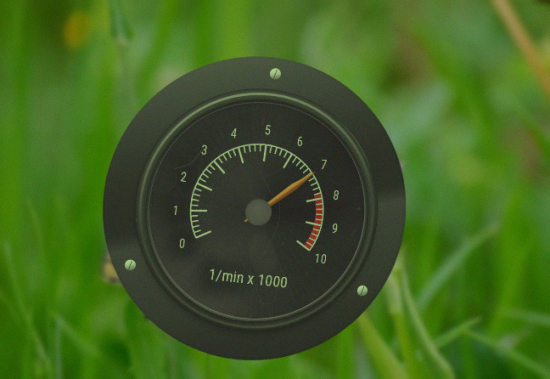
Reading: 7000 rpm
